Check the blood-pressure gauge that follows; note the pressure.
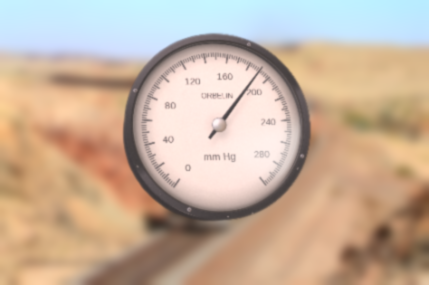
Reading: 190 mmHg
